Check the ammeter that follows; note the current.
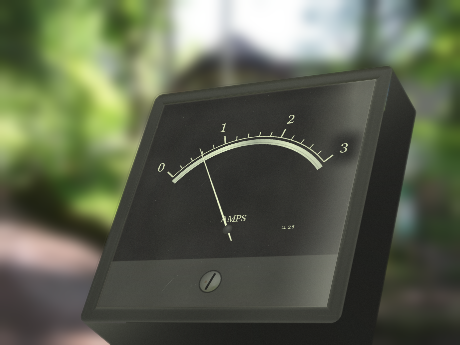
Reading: 0.6 A
